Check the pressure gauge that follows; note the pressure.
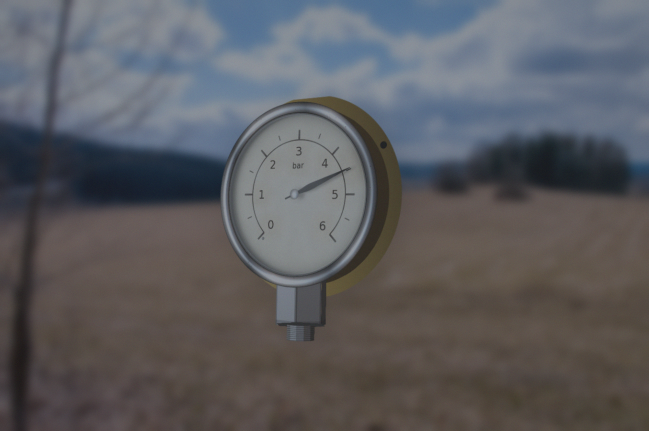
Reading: 4.5 bar
